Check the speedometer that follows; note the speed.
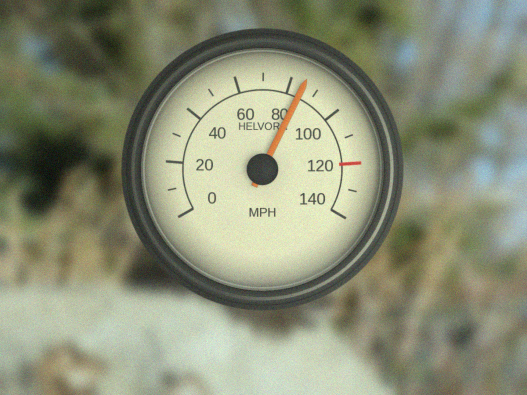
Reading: 85 mph
